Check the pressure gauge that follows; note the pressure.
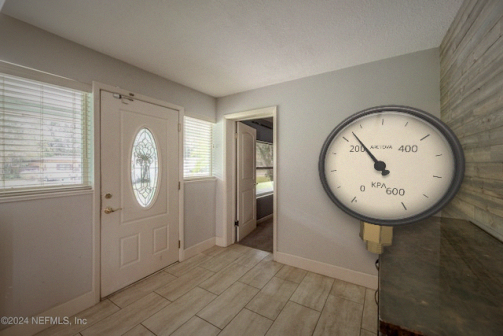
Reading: 225 kPa
